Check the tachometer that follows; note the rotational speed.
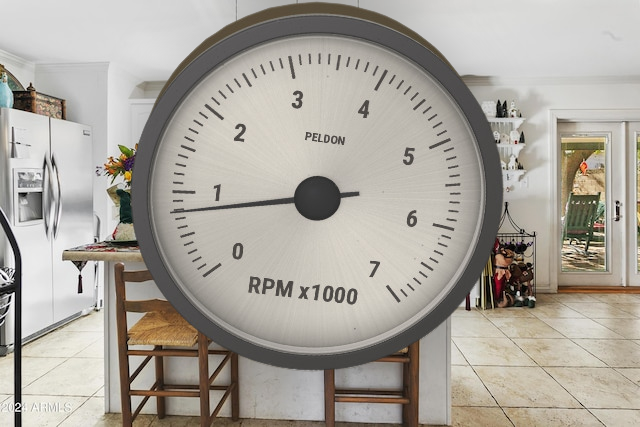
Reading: 800 rpm
